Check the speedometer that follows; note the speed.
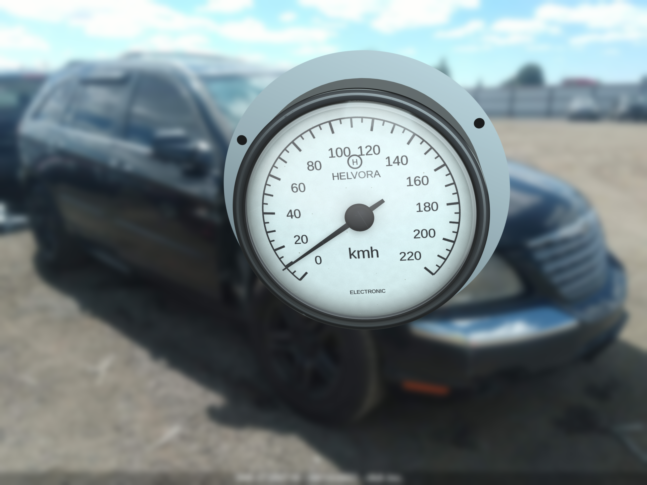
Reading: 10 km/h
